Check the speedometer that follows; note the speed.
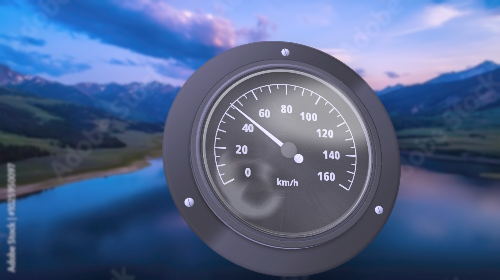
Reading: 45 km/h
